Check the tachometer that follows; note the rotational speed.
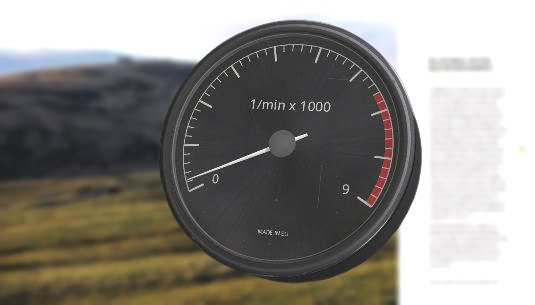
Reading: 200 rpm
